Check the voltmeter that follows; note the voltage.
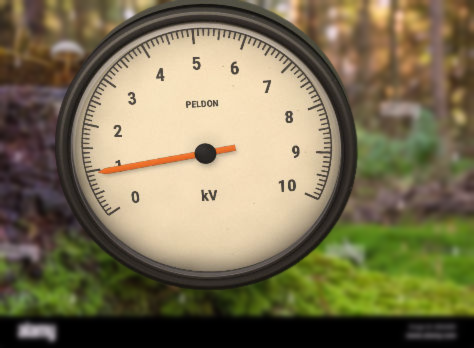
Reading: 1 kV
